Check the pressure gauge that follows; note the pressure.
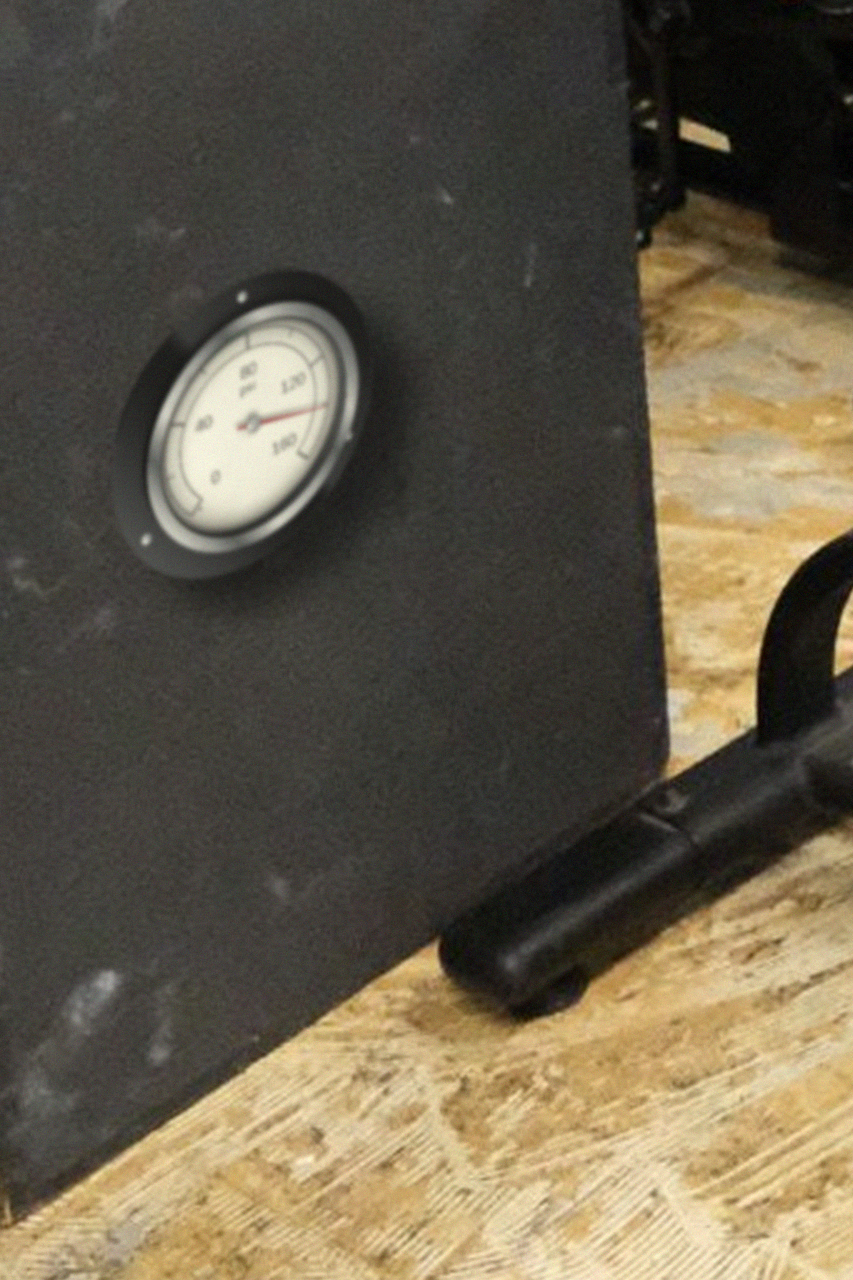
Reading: 140 psi
